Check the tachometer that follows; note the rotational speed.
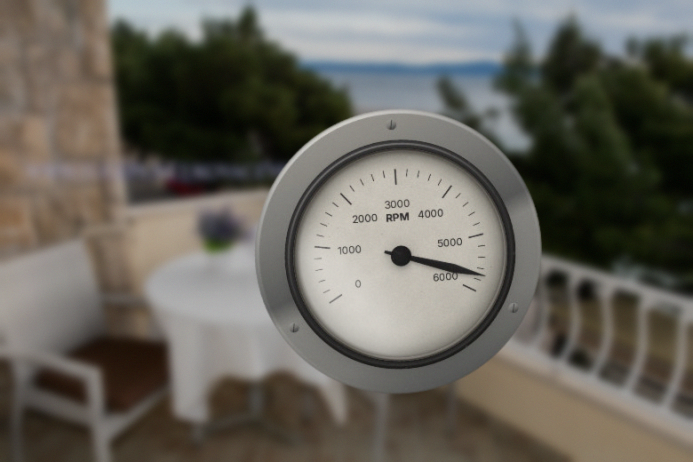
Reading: 5700 rpm
